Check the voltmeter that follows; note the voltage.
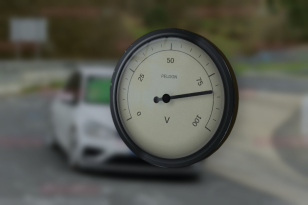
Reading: 82.5 V
